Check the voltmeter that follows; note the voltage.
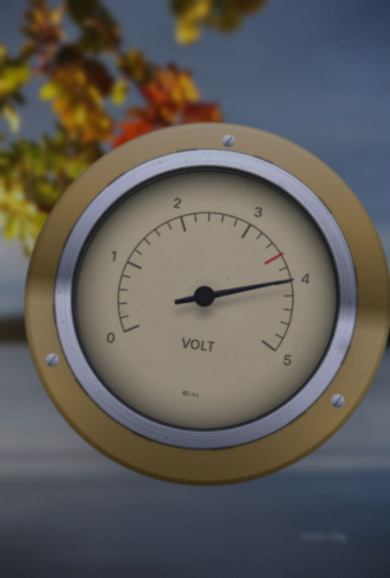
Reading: 4 V
